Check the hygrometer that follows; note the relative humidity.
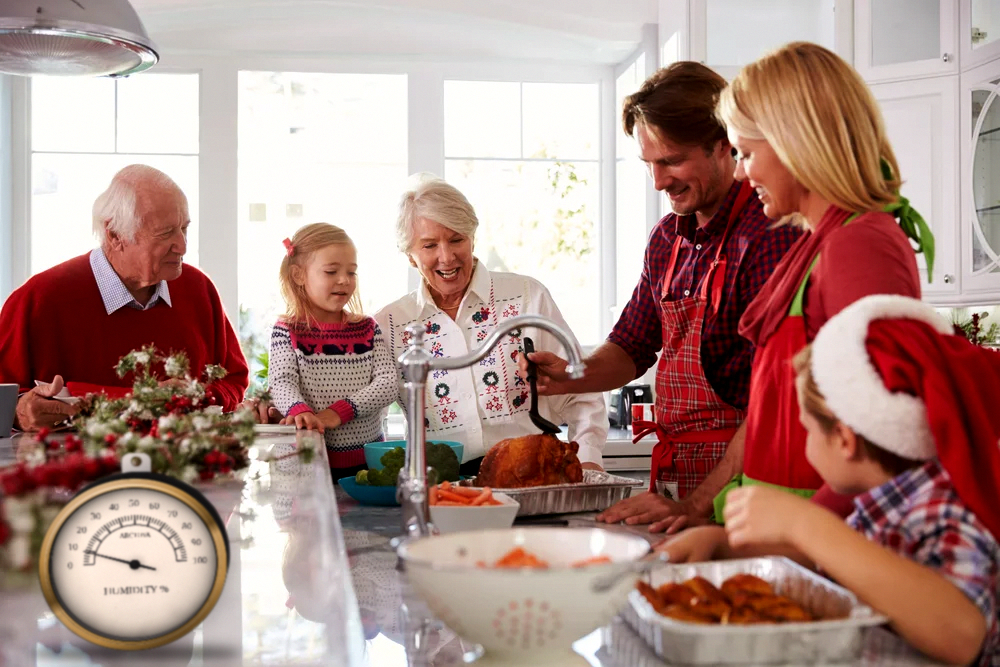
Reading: 10 %
